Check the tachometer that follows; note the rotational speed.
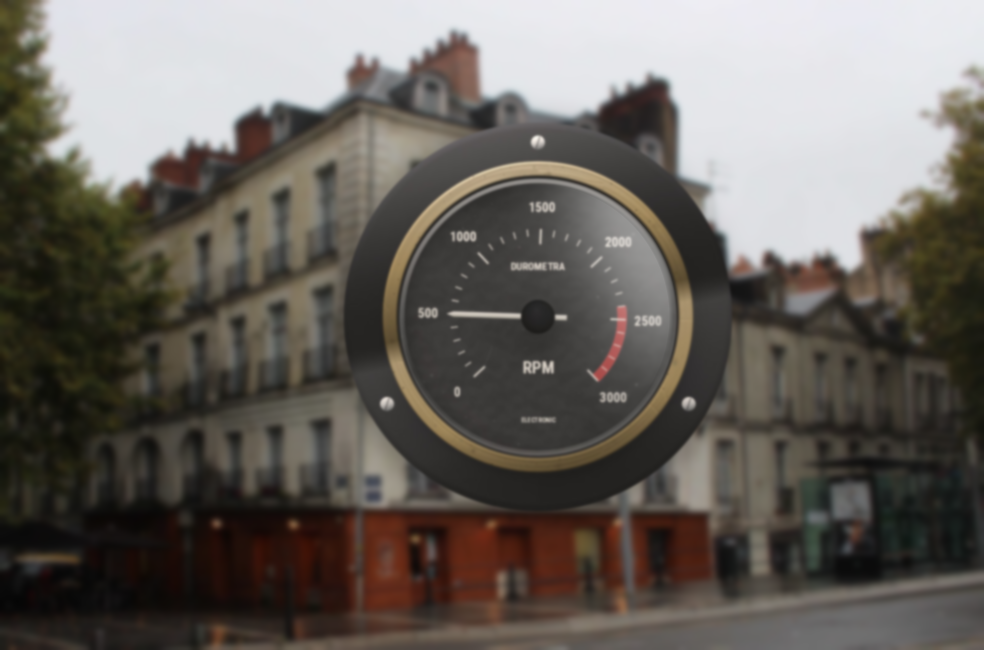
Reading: 500 rpm
